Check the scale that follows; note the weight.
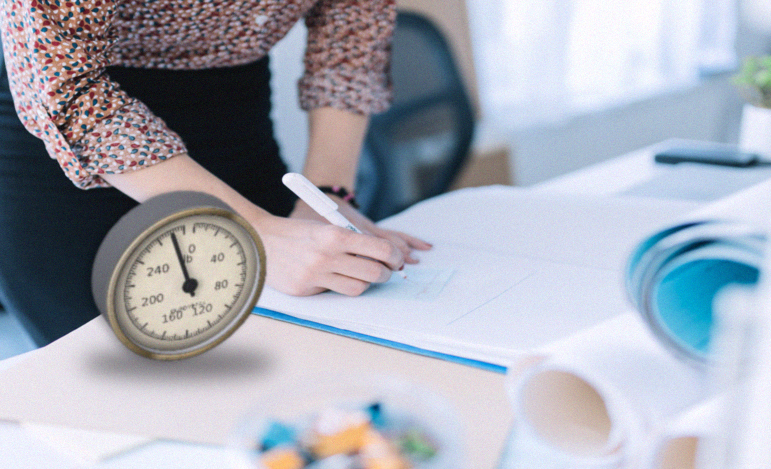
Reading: 270 lb
